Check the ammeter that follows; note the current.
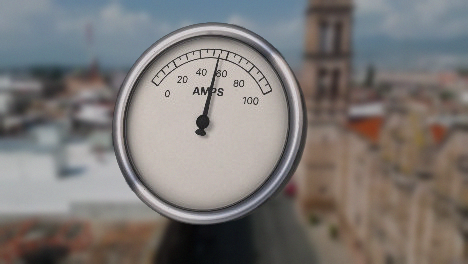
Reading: 55 A
